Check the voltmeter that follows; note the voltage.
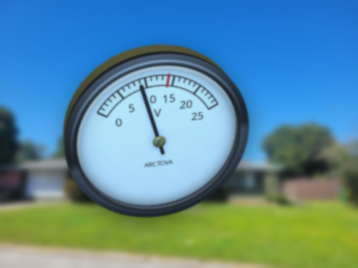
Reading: 9 V
